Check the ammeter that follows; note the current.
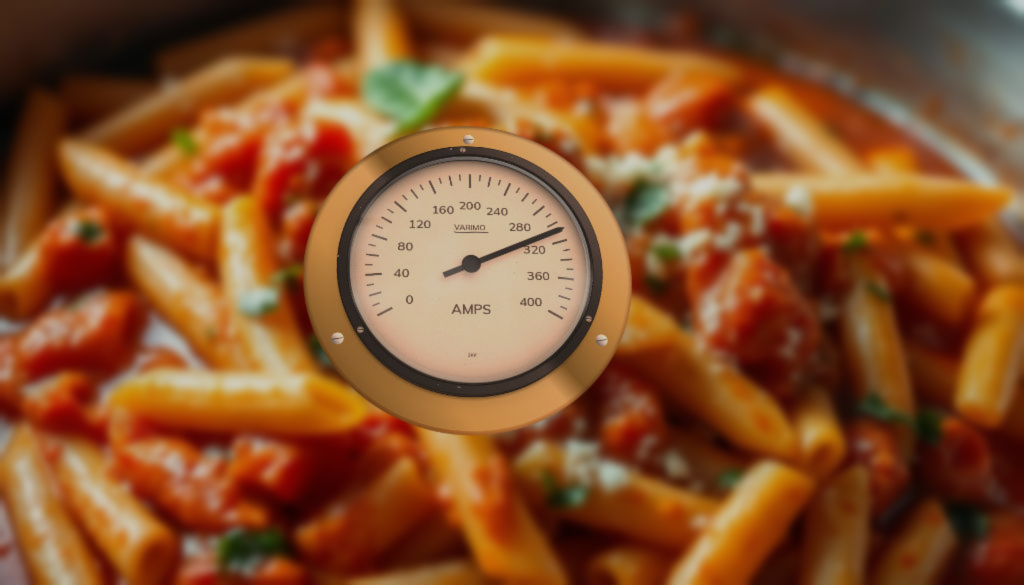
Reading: 310 A
